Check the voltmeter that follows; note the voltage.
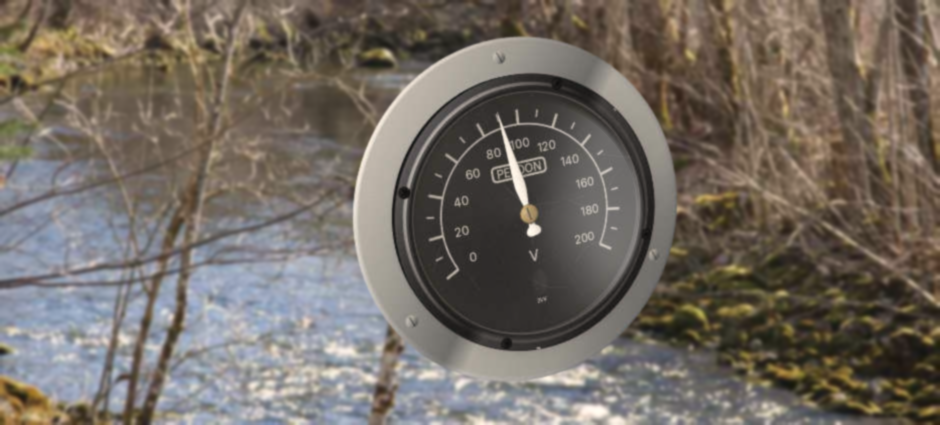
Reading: 90 V
